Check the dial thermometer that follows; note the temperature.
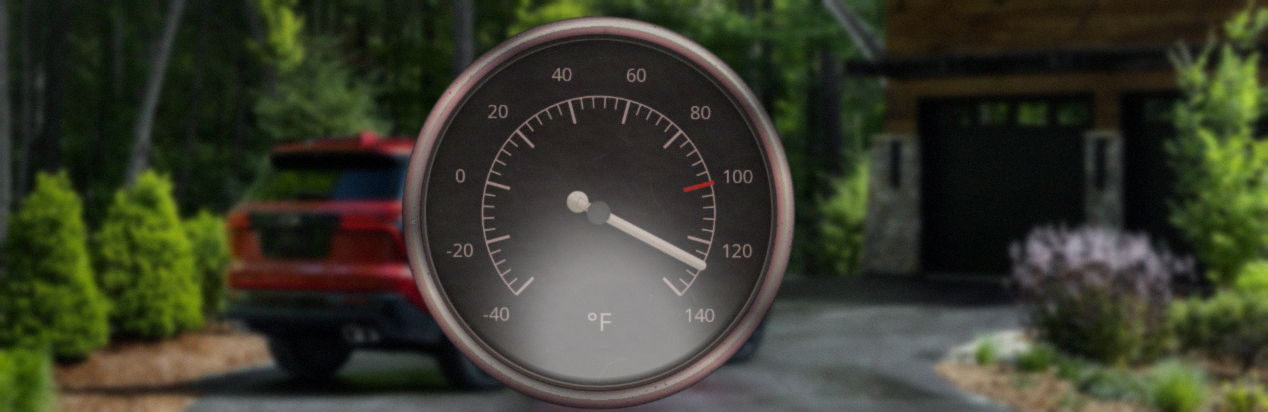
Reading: 128 °F
